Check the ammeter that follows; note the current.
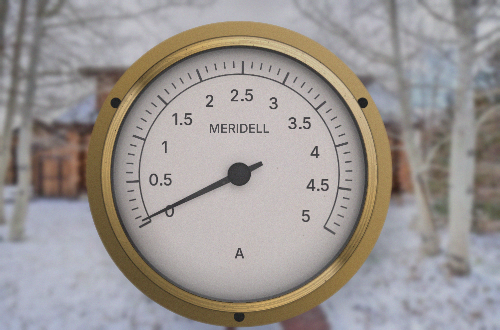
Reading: 0.05 A
